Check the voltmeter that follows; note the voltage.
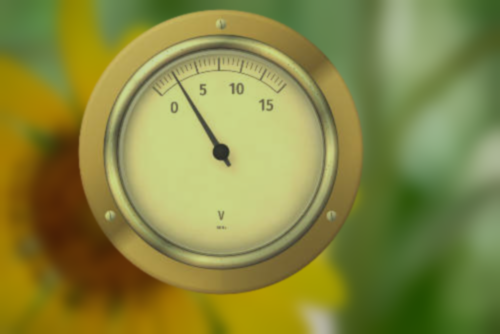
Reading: 2.5 V
